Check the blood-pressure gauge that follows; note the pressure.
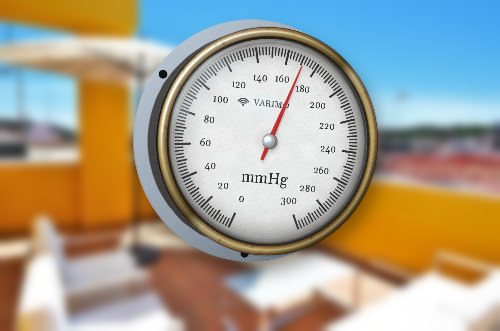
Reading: 170 mmHg
